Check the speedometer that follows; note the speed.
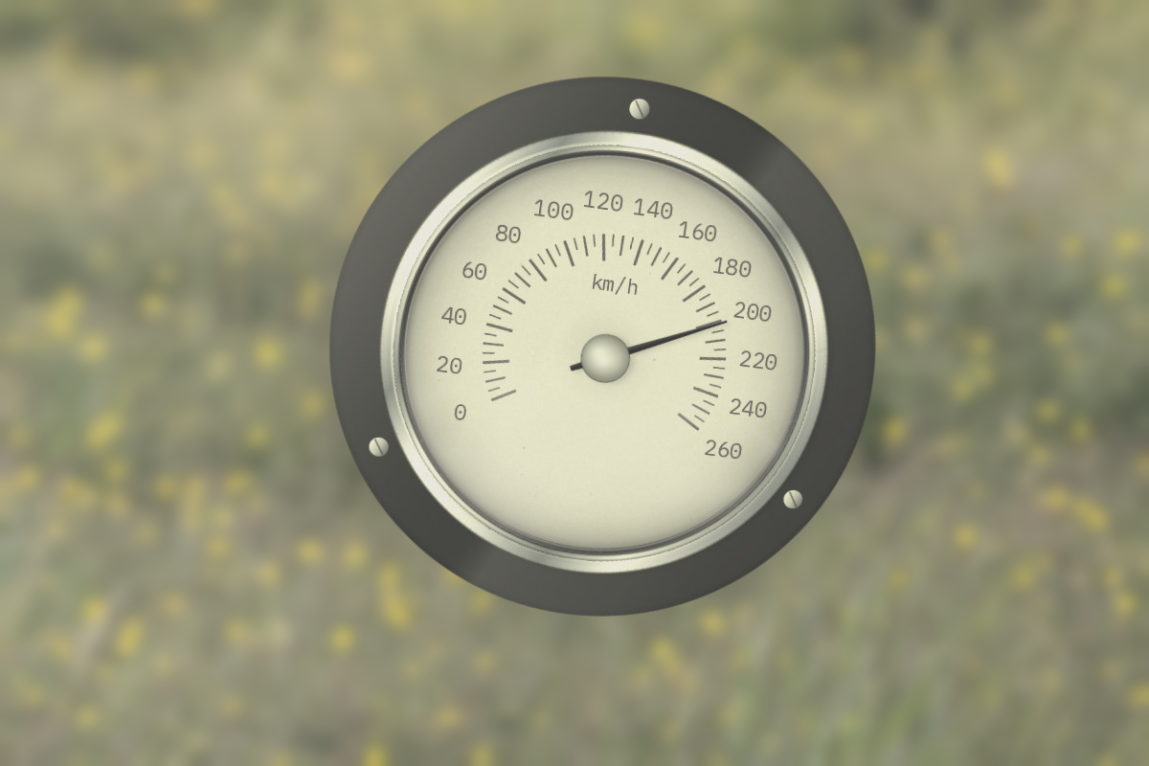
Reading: 200 km/h
